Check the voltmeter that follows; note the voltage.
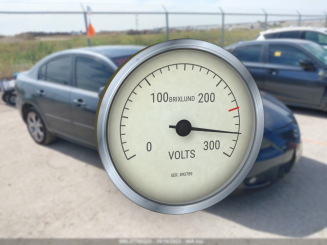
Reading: 270 V
